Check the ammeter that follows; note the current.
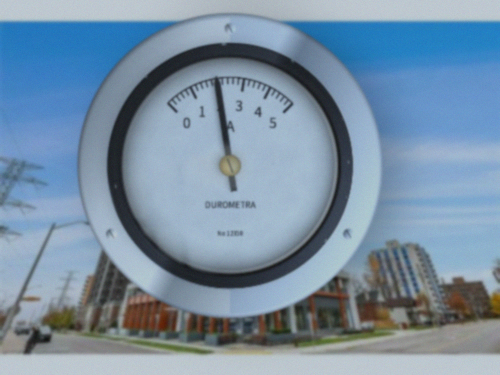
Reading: 2 A
